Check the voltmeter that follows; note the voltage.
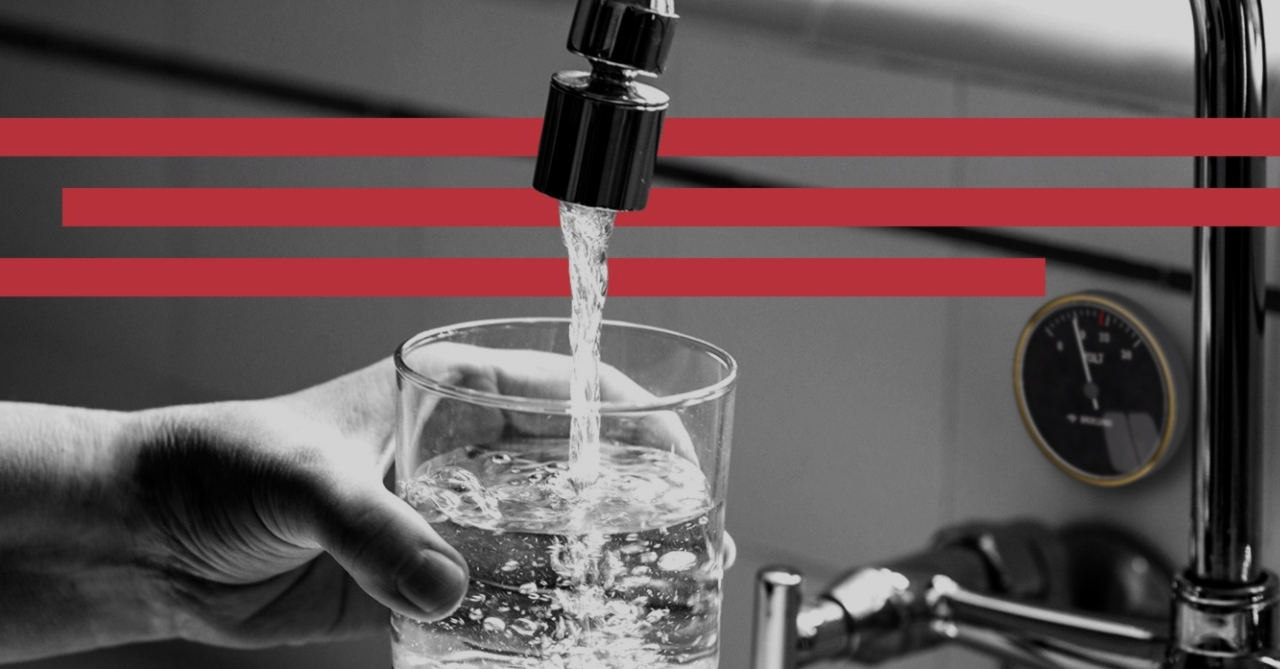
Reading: 10 V
